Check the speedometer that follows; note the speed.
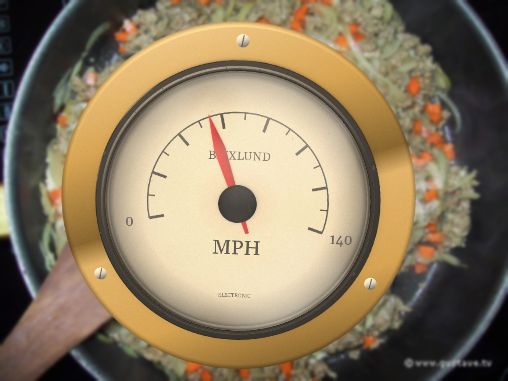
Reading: 55 mph
